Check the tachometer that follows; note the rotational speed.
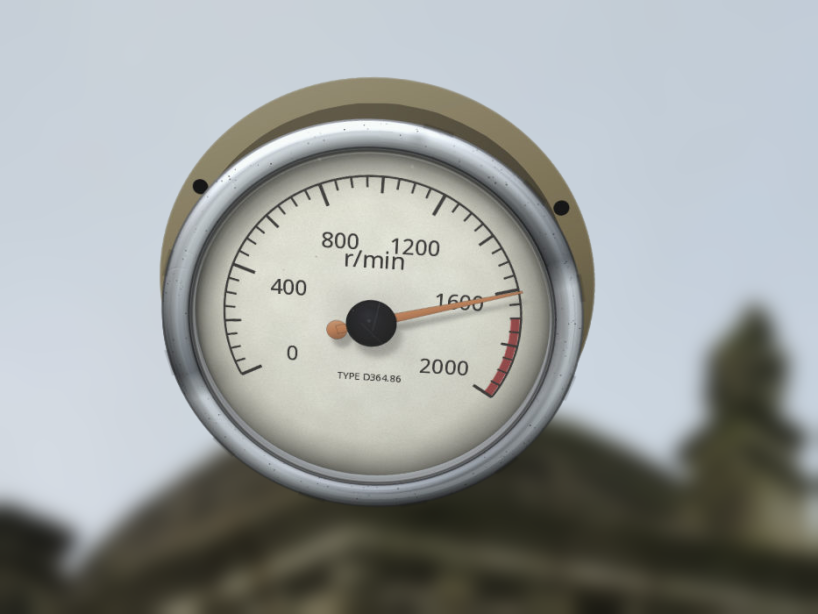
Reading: 1600 rpm
